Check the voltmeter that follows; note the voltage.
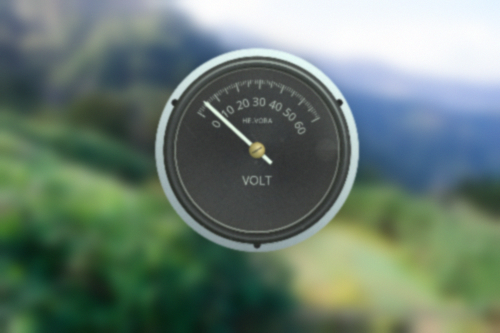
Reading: 5 V
